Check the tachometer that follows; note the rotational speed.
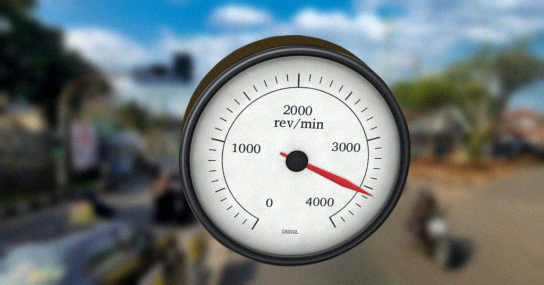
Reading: 3550 rpm
